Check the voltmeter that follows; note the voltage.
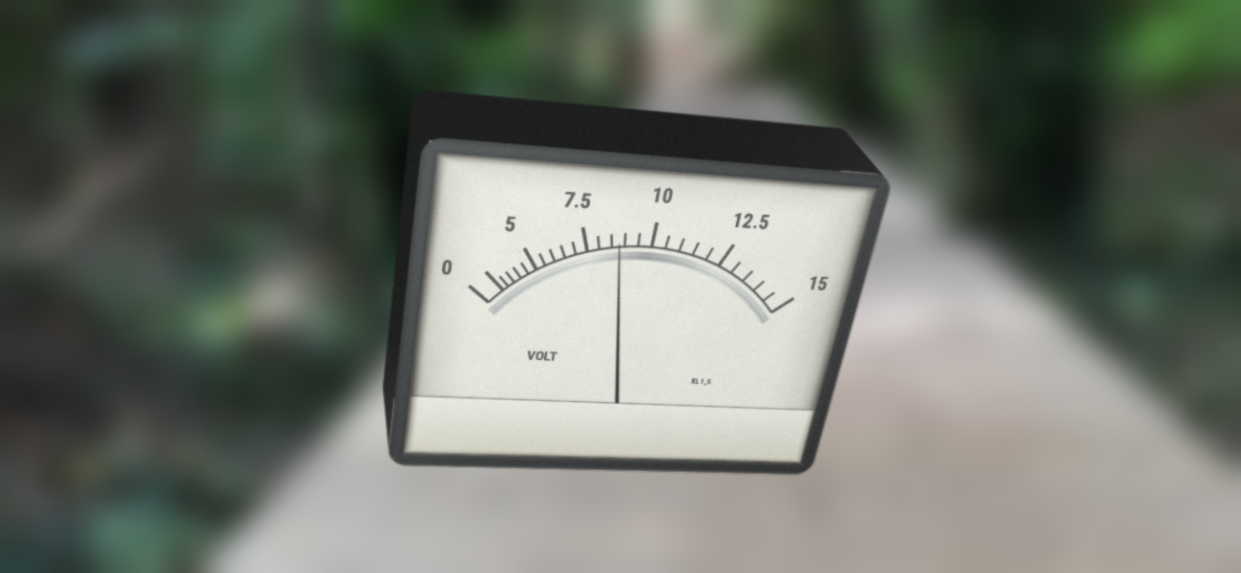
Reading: 8.75 V
